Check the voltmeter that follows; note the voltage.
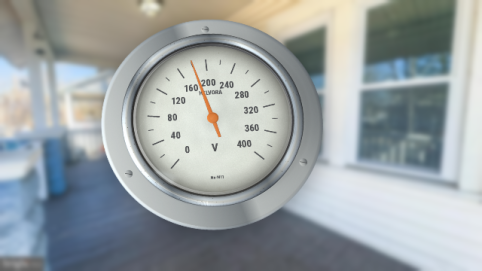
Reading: 180 V
